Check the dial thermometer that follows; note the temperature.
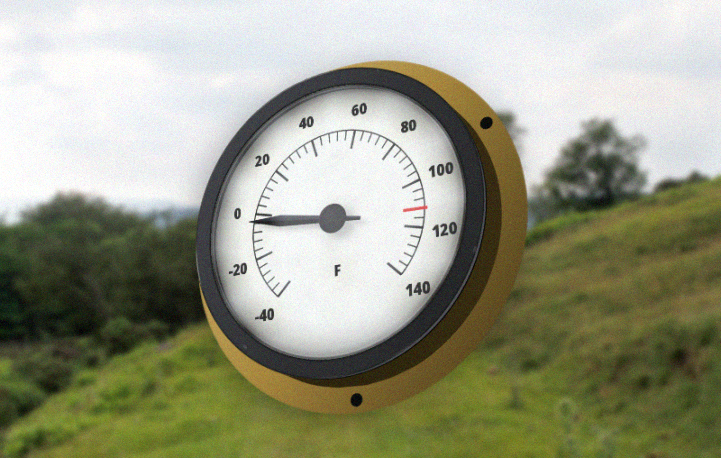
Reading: -4 °F
